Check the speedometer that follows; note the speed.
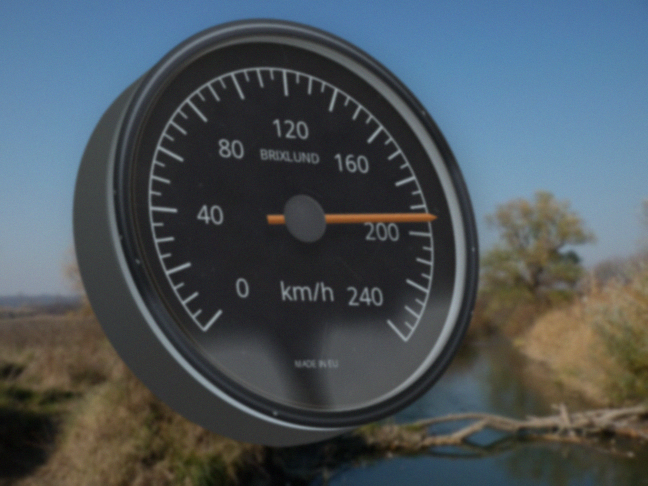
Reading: 195 km/h
